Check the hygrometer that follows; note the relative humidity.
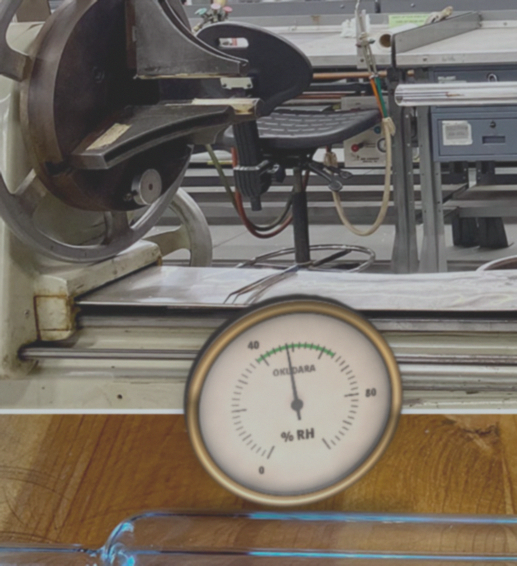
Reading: 48 %
